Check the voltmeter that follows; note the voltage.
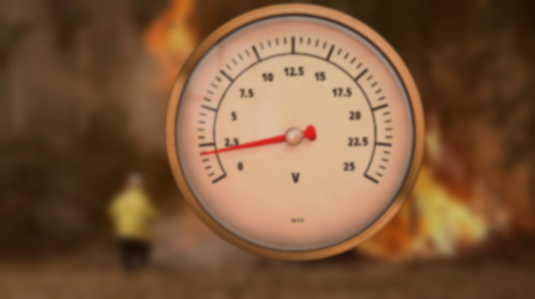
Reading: 2 V
